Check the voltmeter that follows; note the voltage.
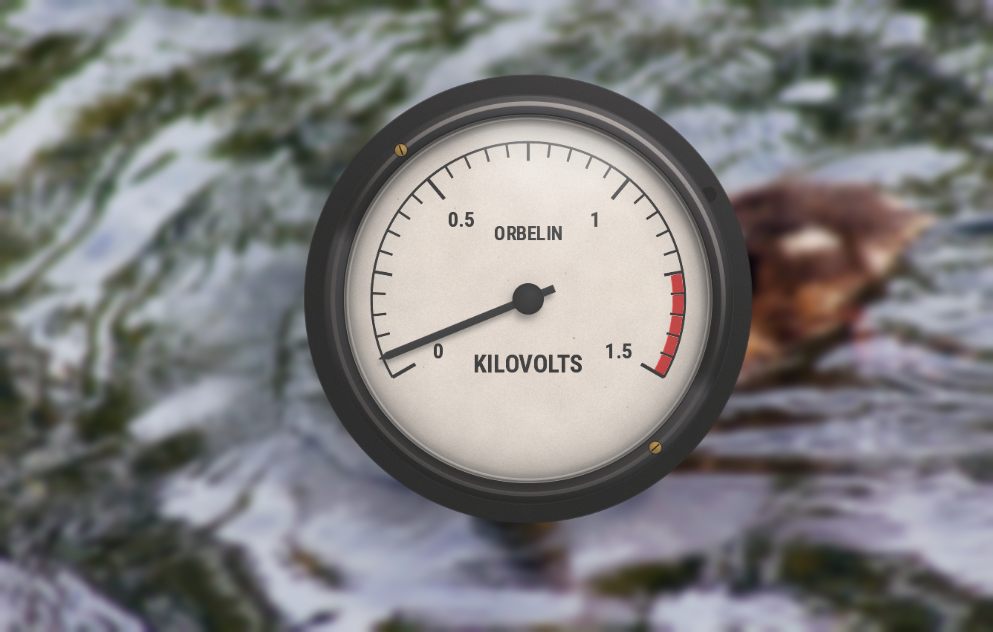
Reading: 0.05 kV
